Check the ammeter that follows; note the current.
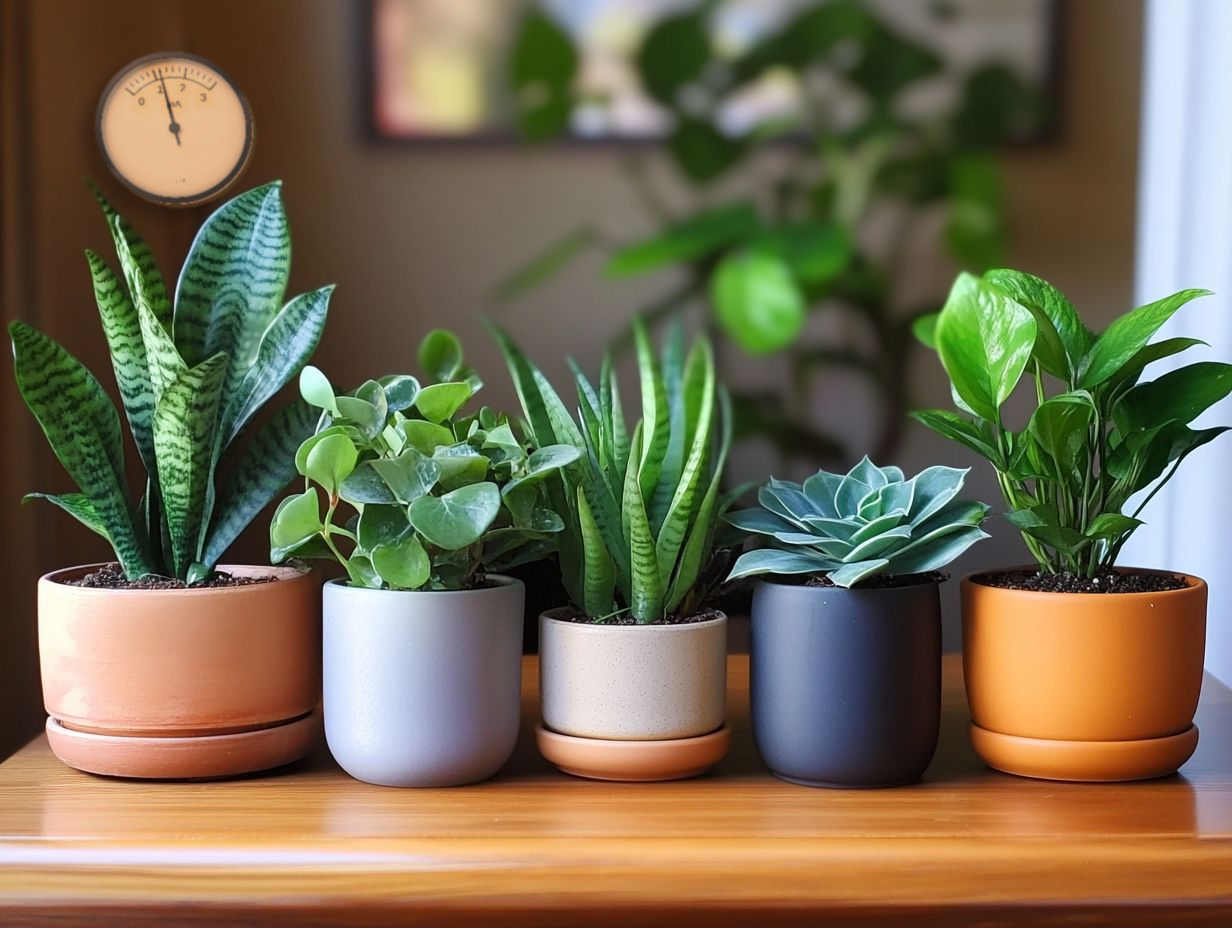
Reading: 1.2 mA
